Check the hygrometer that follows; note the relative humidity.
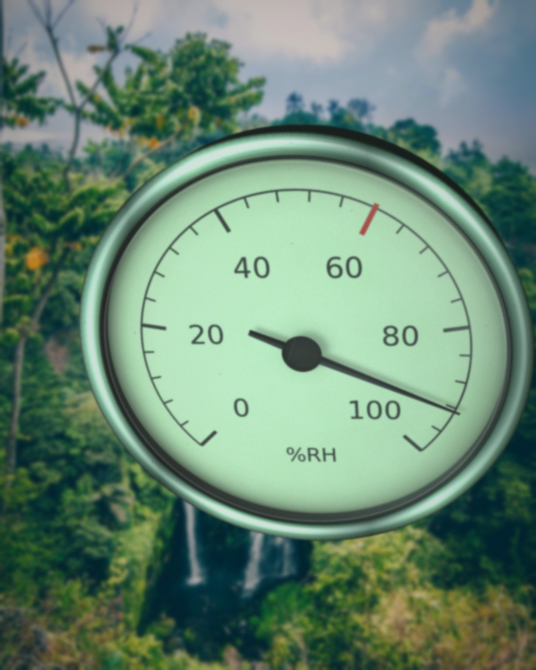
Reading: 92 %
